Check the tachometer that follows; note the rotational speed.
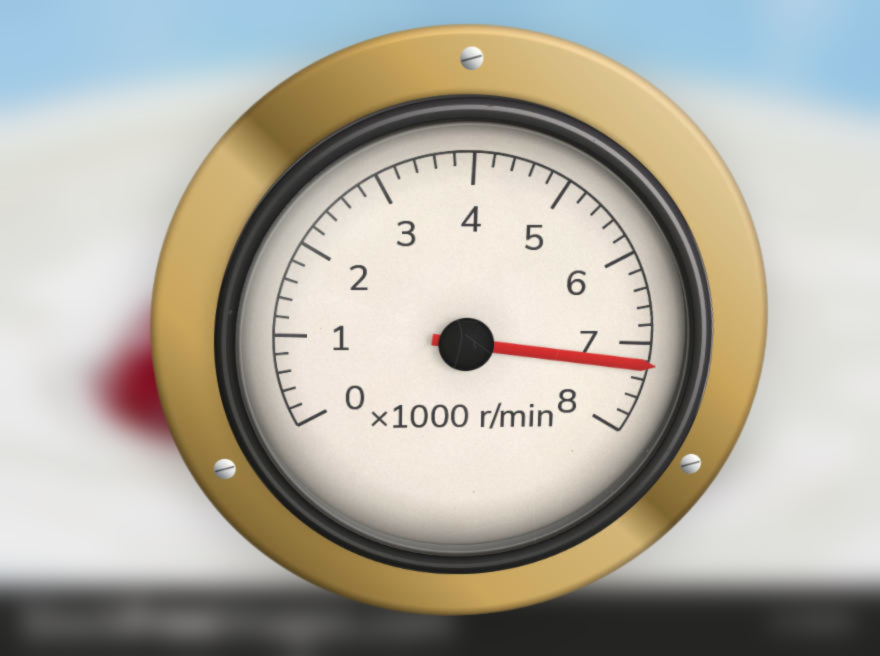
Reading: 7200 rpm
